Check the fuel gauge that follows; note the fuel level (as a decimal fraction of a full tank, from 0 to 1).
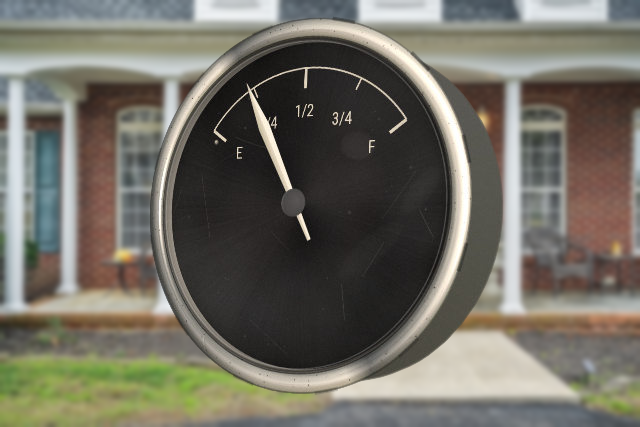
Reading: 0.25
